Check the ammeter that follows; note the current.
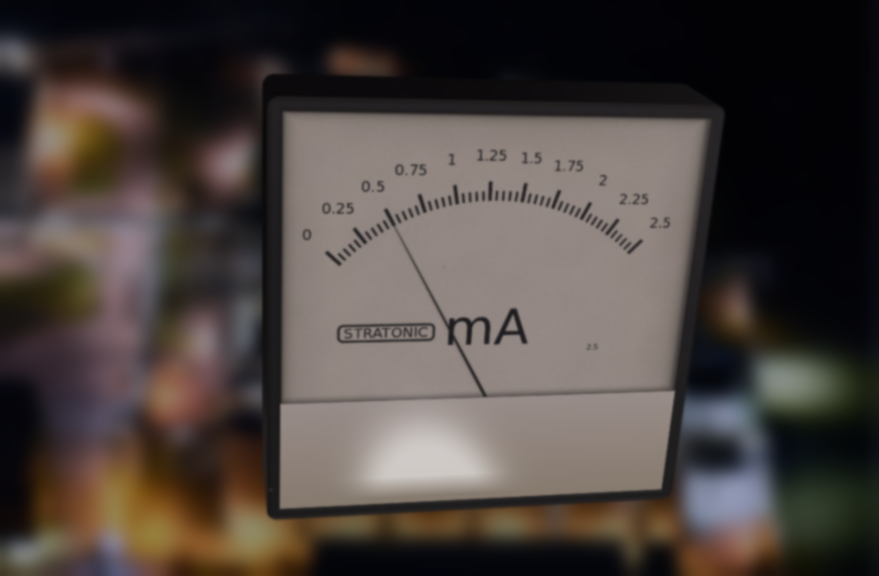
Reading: 0.5 mA
